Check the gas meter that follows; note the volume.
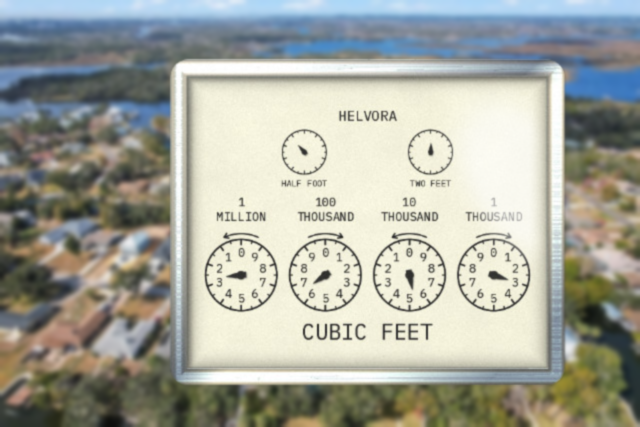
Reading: 265300 ft³
